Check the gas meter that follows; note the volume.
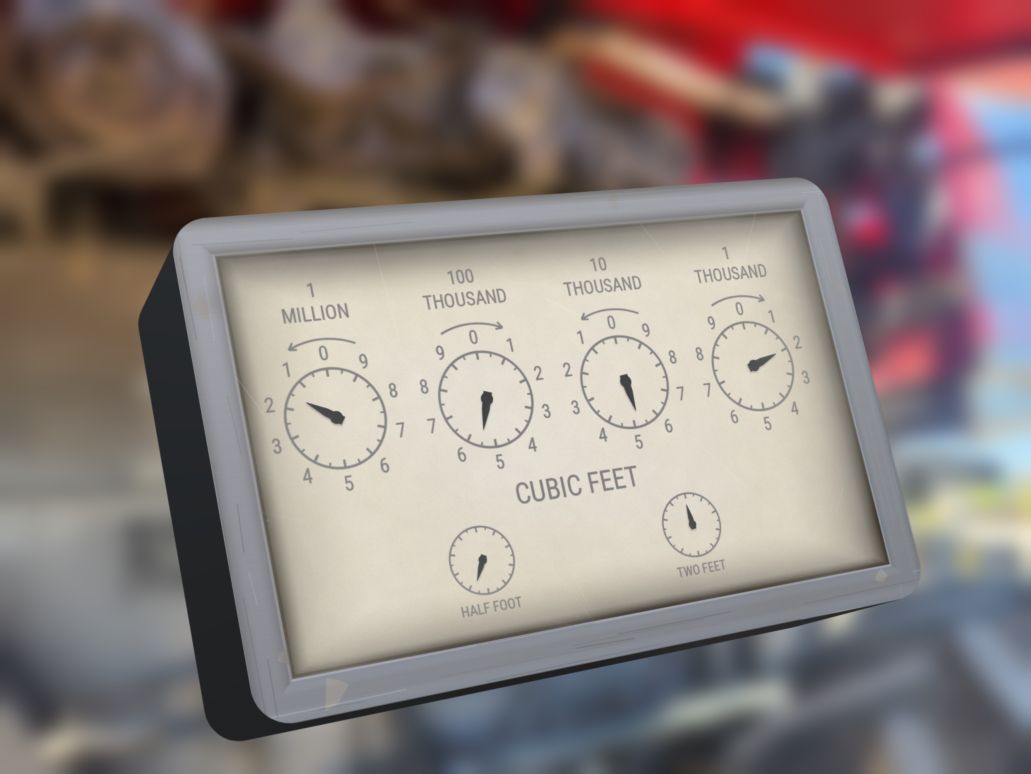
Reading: 155200 ft³
